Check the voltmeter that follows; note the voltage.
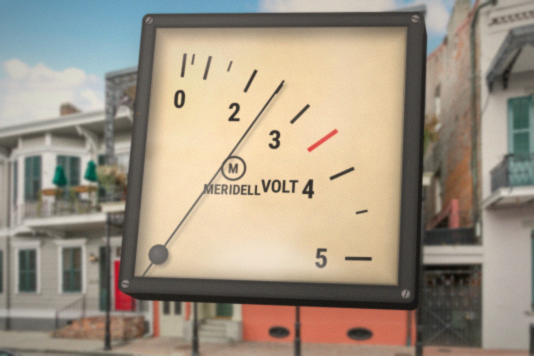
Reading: 2.5 V
